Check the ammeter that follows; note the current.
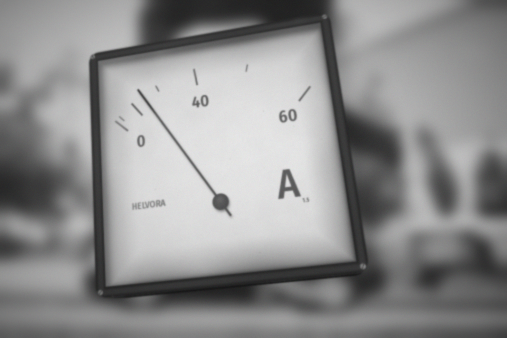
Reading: 25 A
